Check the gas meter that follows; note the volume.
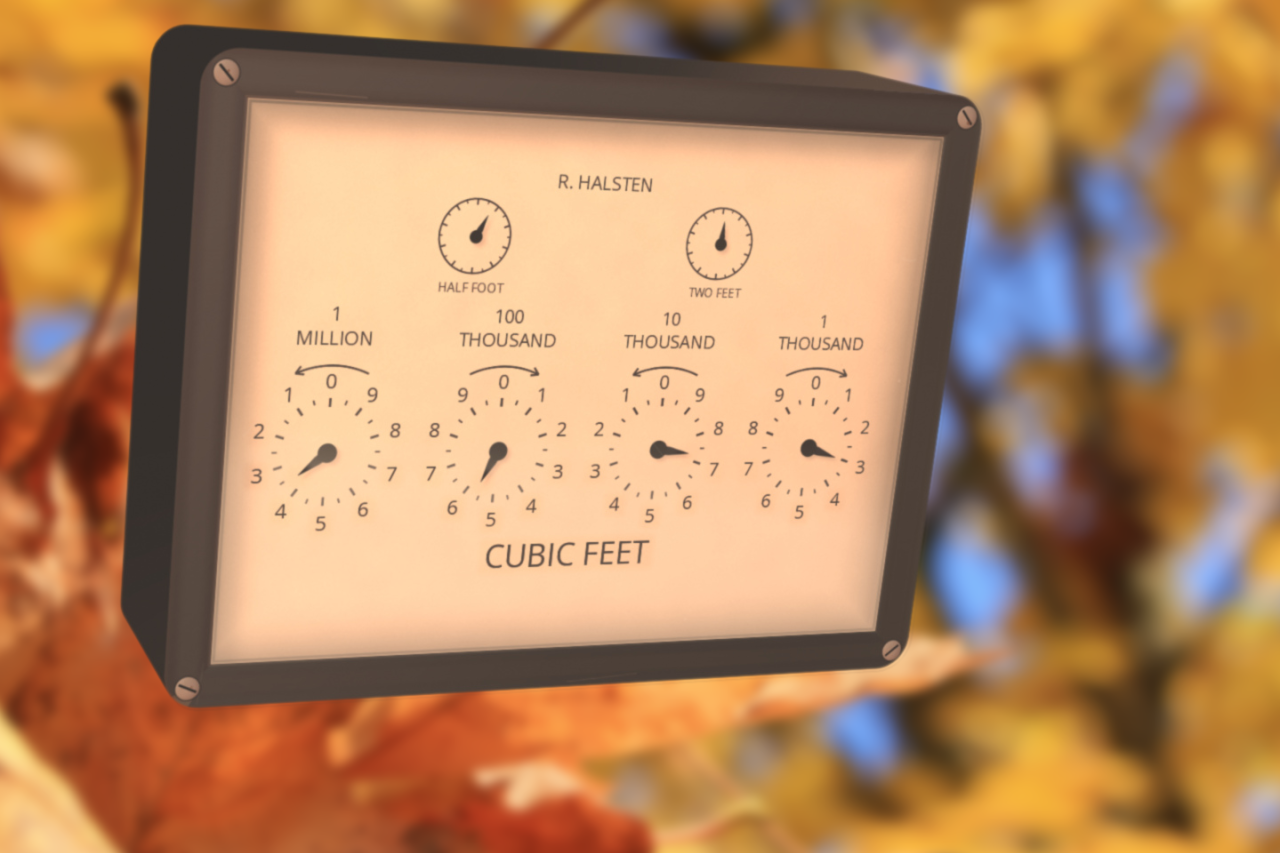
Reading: 357300 ft³
